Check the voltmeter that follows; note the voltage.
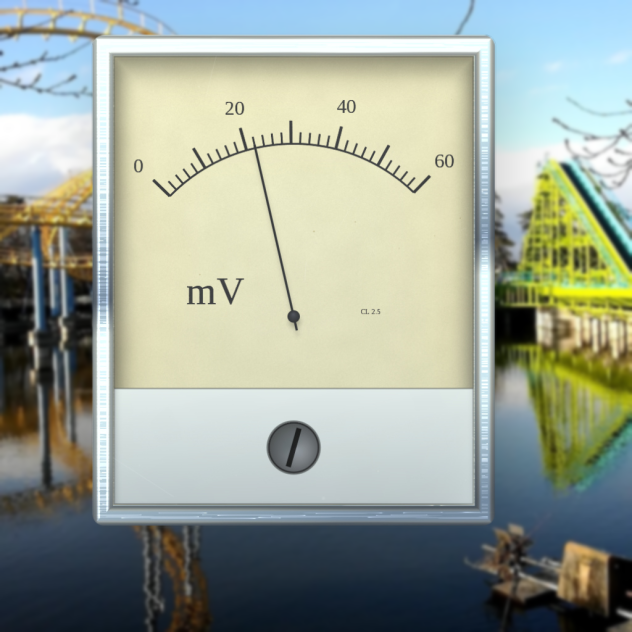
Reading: 22 mV
